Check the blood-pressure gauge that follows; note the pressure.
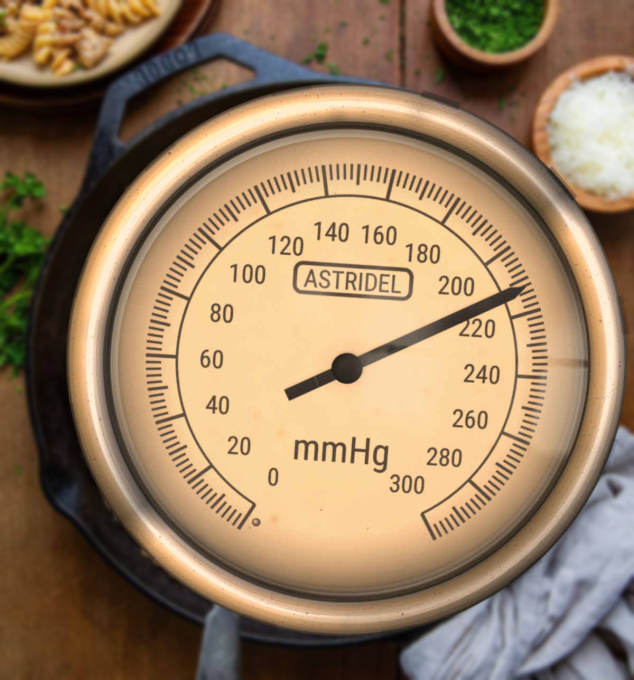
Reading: 212 mmHg
